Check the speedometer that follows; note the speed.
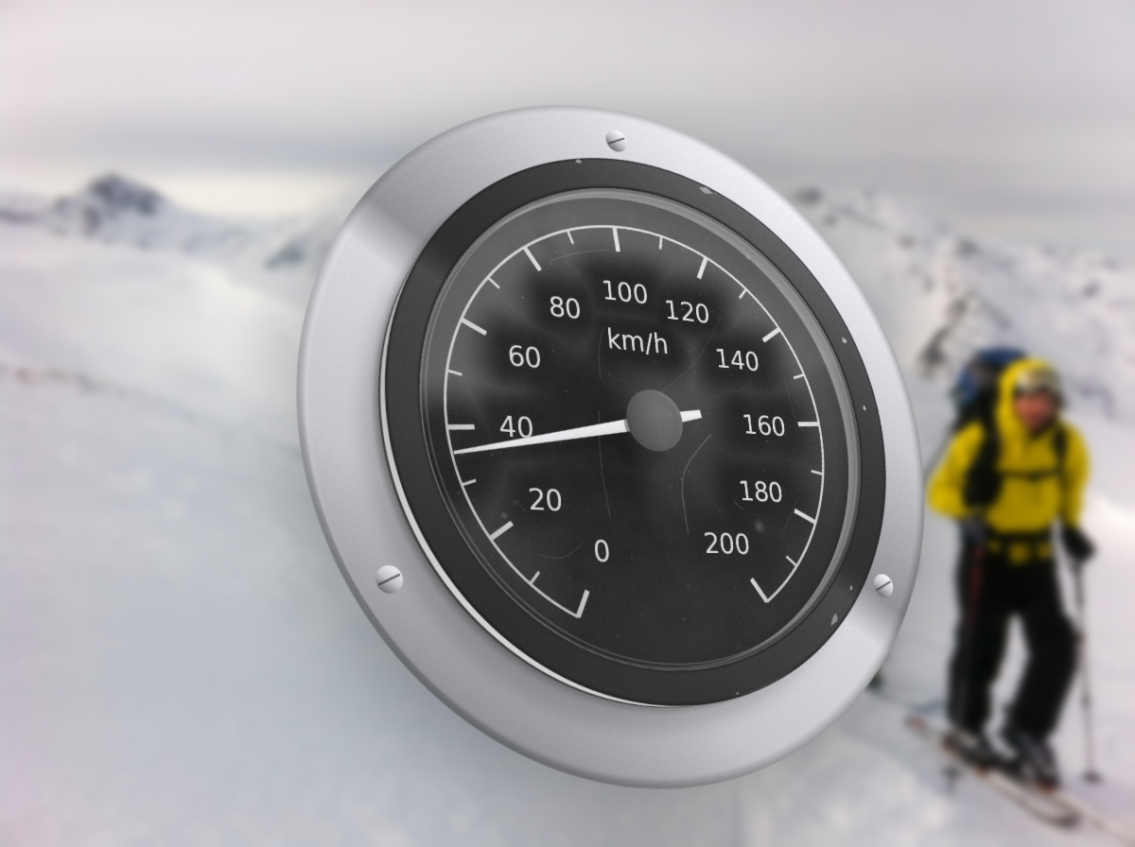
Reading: 35 km/h
